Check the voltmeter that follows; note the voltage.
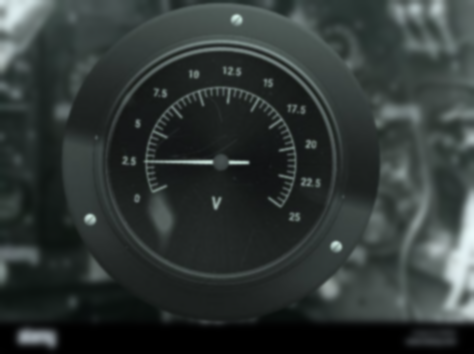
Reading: 2.5 V
